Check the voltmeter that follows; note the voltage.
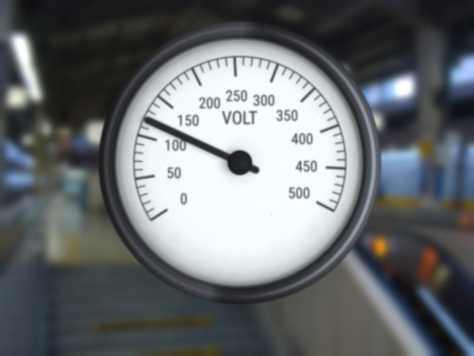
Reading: 120 V
